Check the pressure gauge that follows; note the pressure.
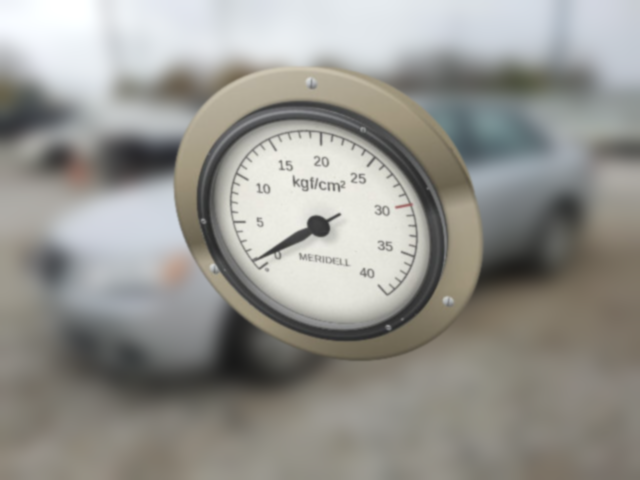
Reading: 1 kg/cm²
